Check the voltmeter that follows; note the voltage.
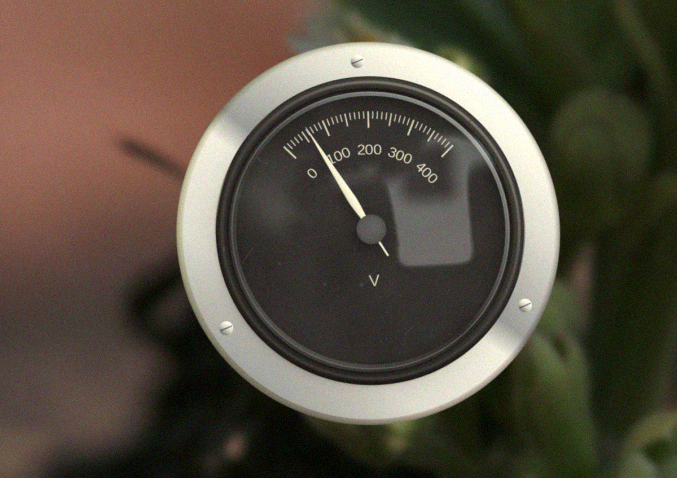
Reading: 60 V
